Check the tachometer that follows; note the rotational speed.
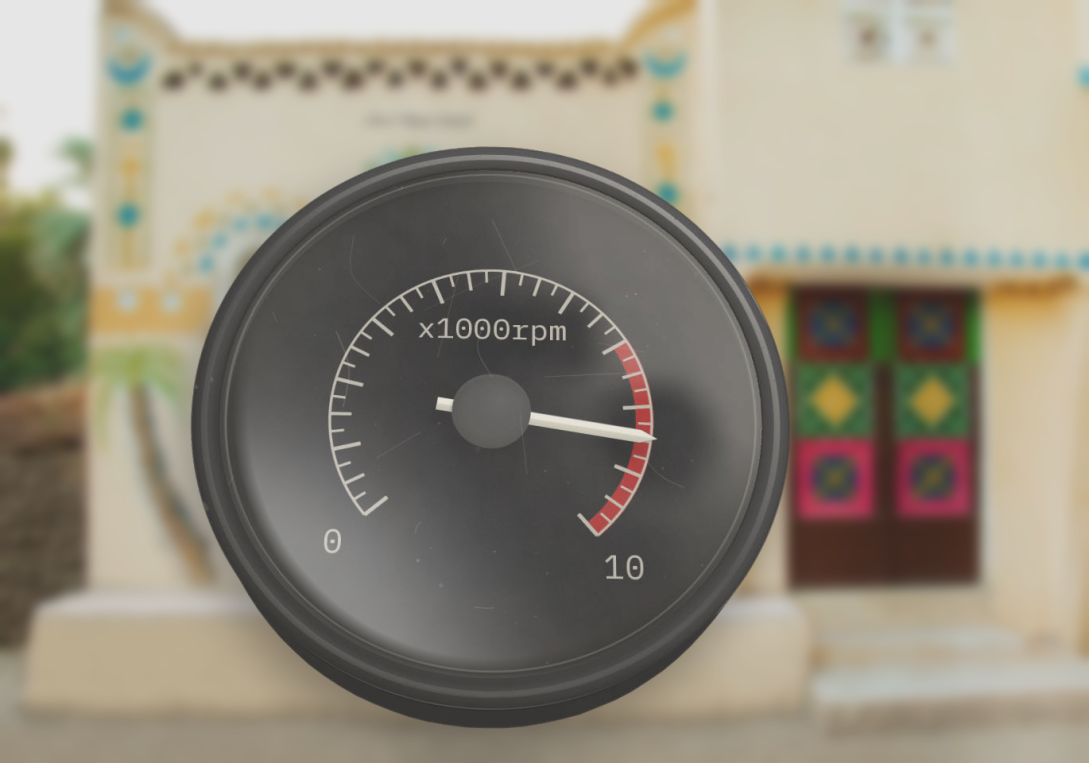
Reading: 8500 rpm
